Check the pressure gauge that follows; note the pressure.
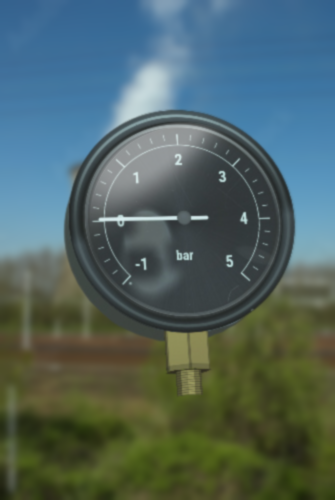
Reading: 0 bar
